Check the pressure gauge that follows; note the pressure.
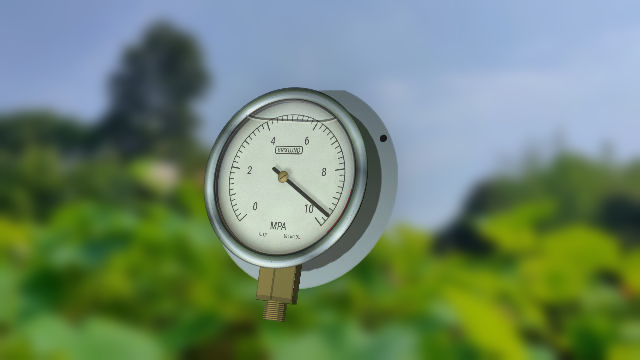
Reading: 9.6 MPa
